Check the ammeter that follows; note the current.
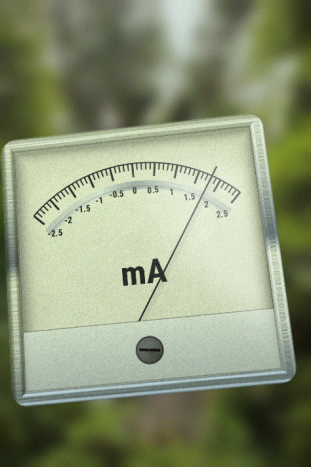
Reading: 1.8 mA
